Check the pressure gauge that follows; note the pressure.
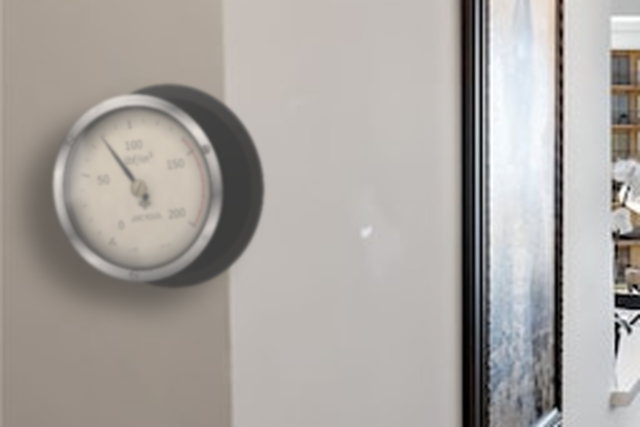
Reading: 80 psi
